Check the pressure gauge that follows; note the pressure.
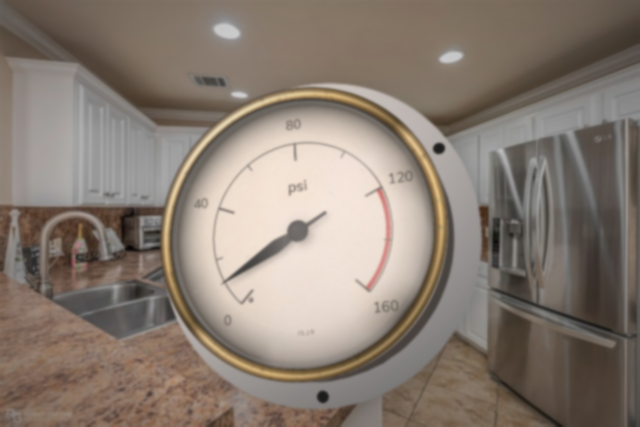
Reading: 10 psi
